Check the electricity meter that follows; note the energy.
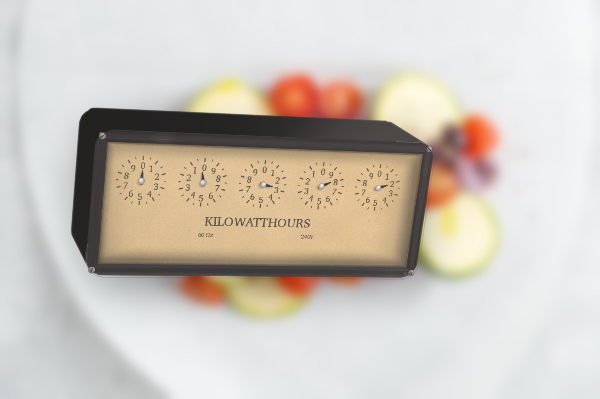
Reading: 282 kWh
